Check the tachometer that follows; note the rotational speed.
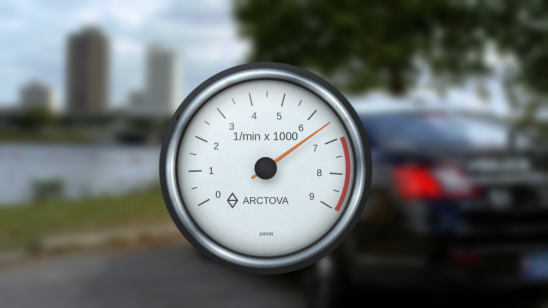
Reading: 6500 rpm
